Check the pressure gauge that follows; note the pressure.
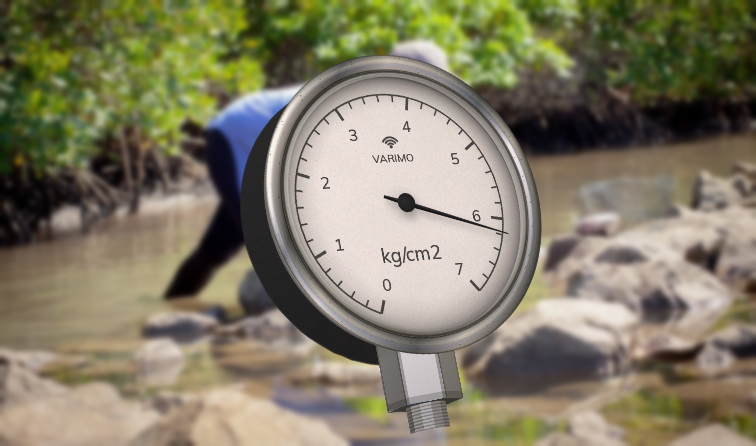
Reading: 6.2 kg/cm²
